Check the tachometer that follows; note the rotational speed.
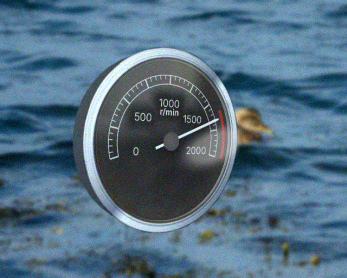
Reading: 1650 rpm
